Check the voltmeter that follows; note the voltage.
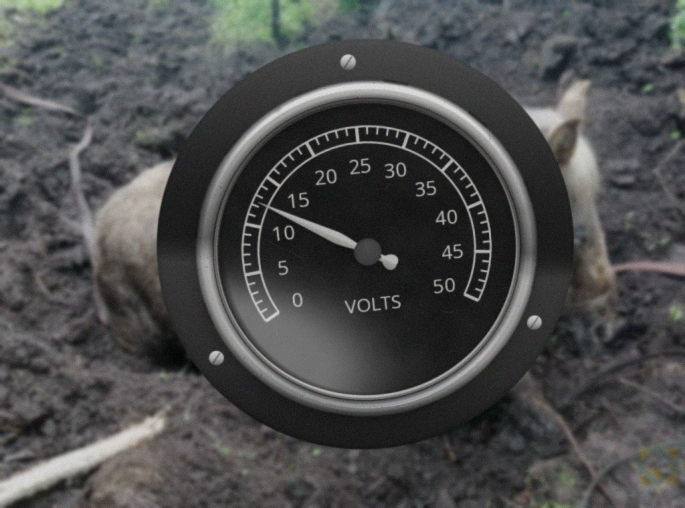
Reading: 12.5 V
